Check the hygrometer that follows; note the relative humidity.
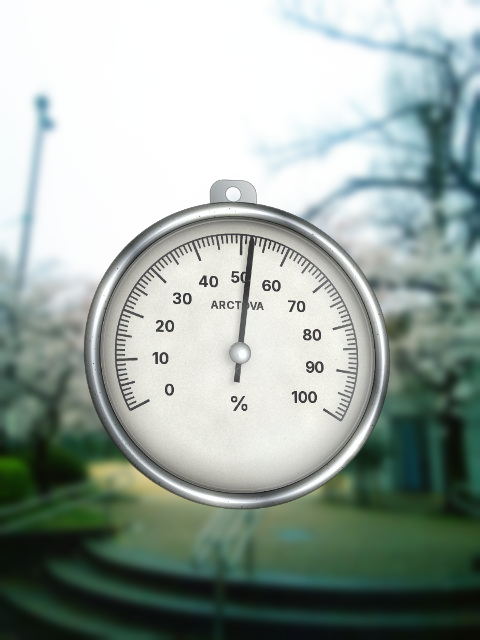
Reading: 52 %
